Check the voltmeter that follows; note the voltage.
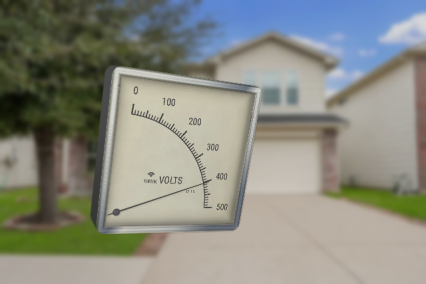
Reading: 400 V
